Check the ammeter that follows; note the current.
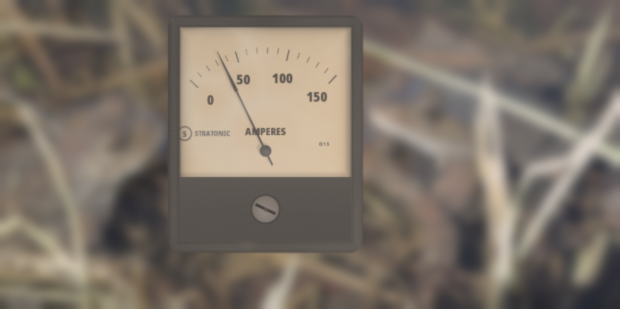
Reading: 35 A
